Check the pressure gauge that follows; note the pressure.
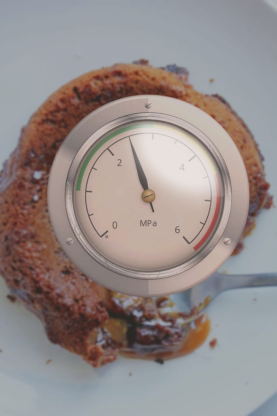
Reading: 2.5 MPa
